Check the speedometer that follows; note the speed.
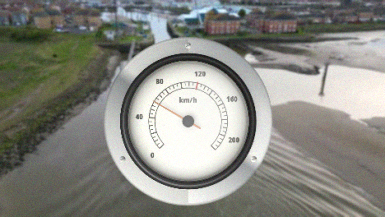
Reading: 60 km/h
